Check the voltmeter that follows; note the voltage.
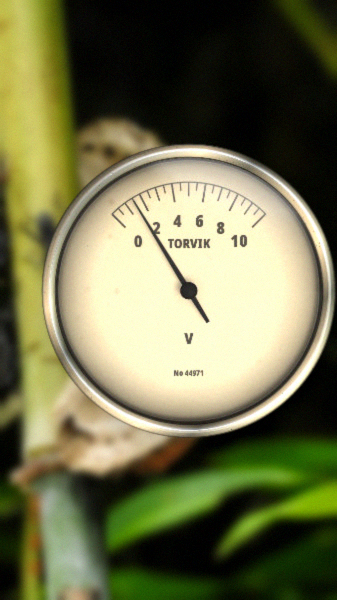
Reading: 1.5 V
